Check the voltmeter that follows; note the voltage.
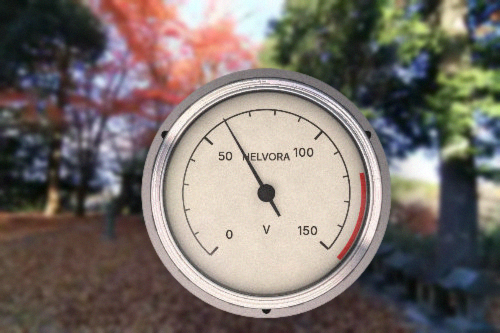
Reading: 60 V
